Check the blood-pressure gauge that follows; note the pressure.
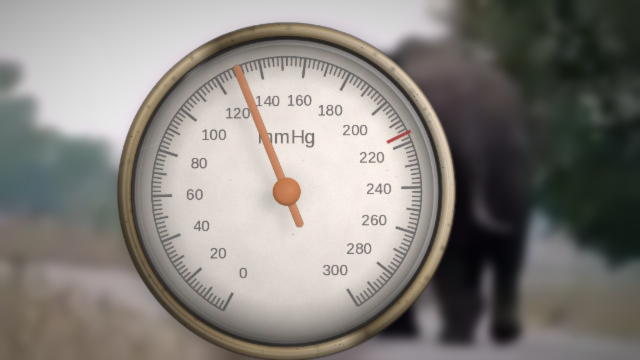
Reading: 130 mmHg
